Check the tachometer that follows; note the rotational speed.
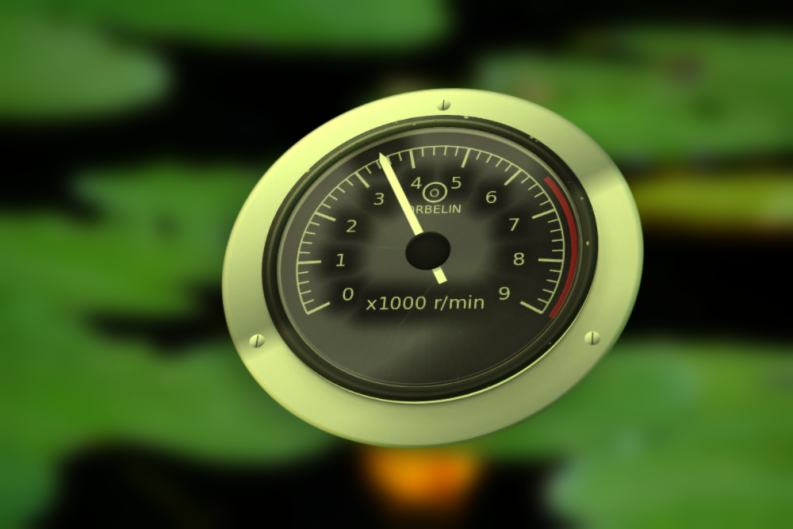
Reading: 3500 rpm
